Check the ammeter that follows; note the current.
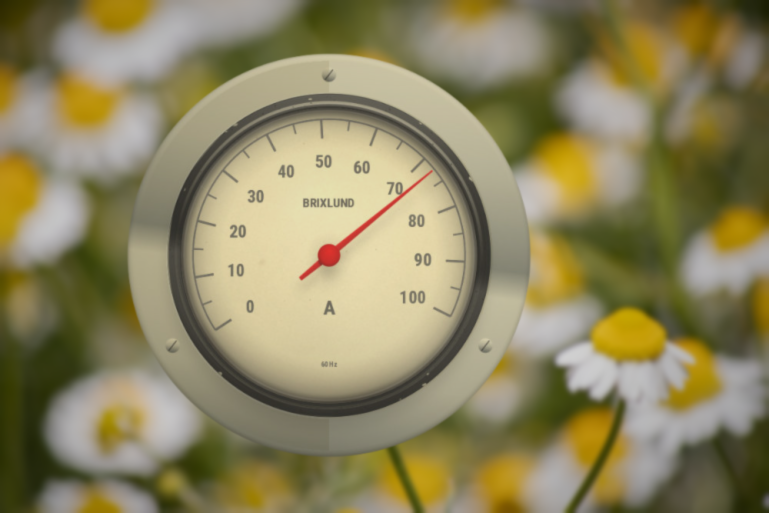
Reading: 72.5 A
